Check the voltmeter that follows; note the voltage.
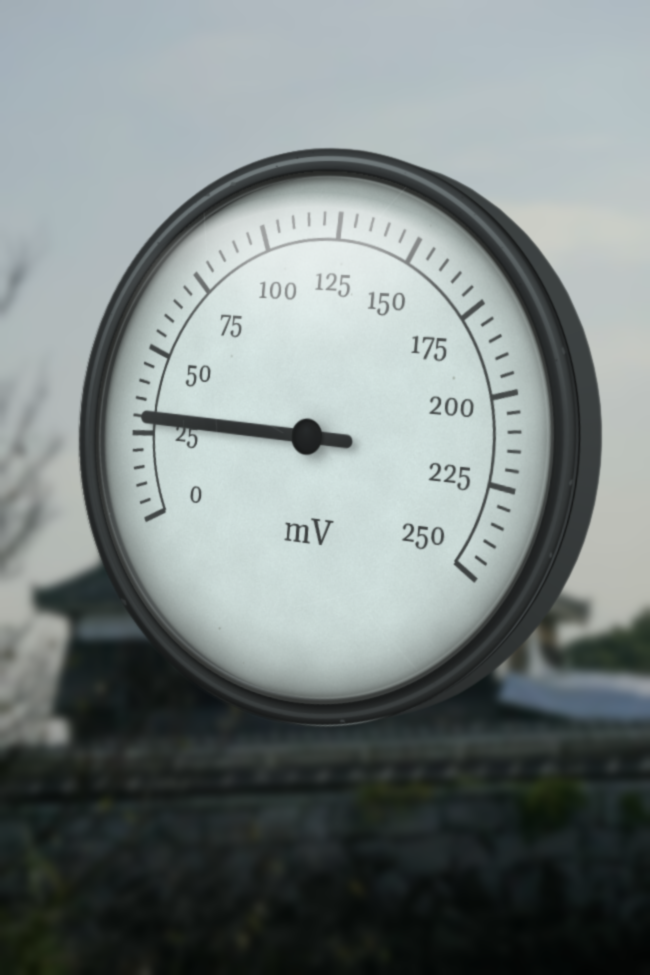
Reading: 30 mV
